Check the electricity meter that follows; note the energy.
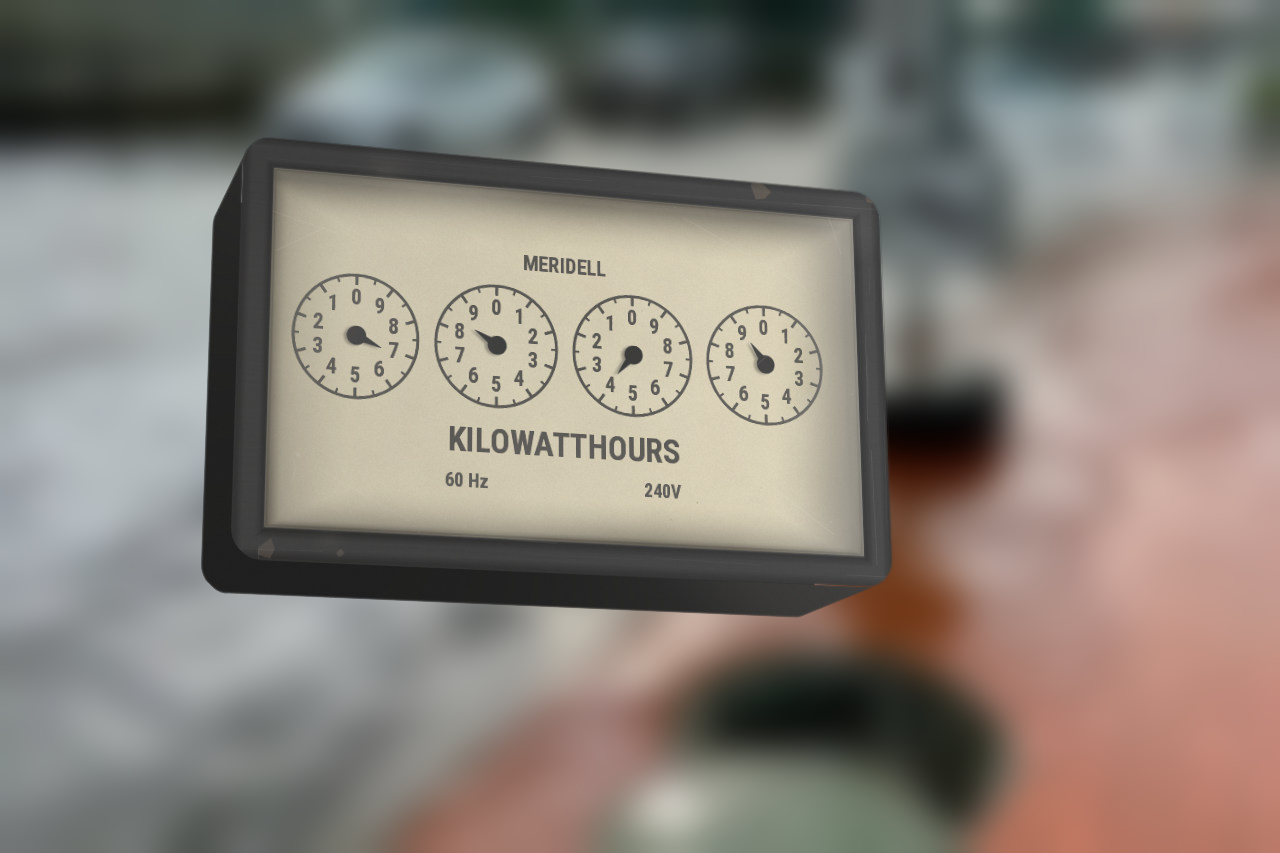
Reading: 6839 kWh
